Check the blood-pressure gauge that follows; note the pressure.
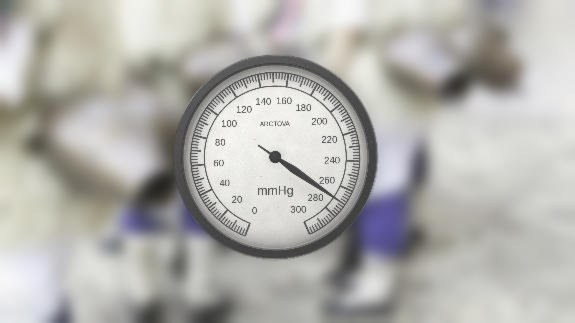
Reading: 270 mmHg
